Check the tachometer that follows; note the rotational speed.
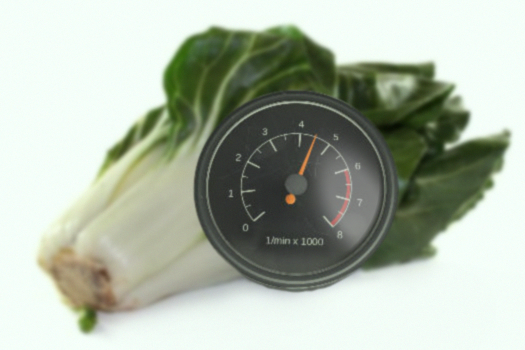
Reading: 4500 rpm
